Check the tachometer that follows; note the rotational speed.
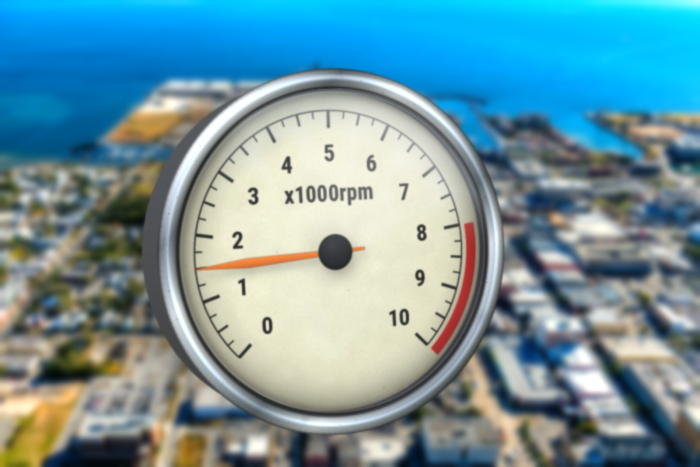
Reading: 1500 rpm
